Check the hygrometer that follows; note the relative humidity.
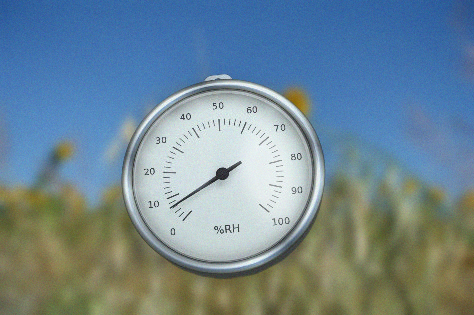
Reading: 6 %
